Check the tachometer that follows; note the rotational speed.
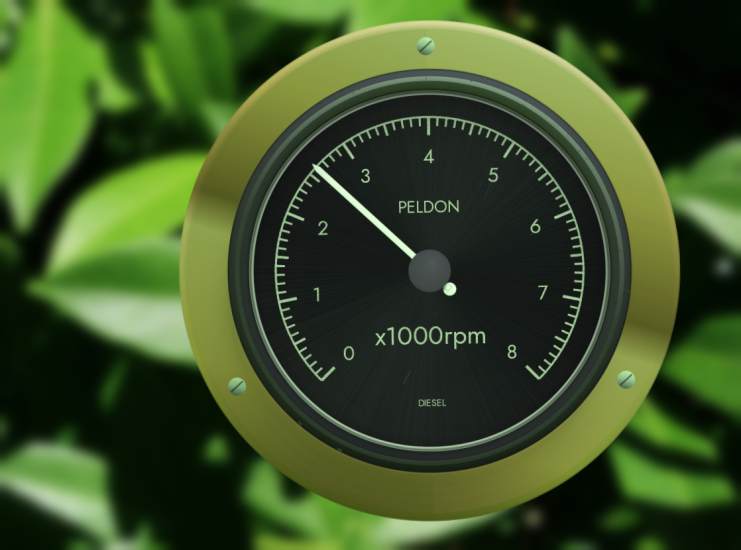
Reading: 2600 rpm
